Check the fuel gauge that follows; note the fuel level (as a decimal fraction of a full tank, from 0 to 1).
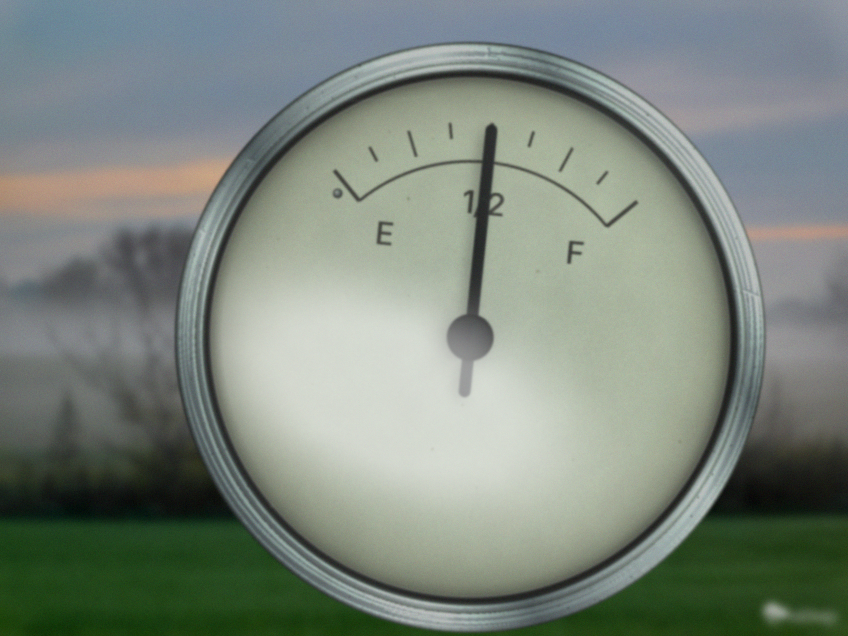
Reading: 0.5
